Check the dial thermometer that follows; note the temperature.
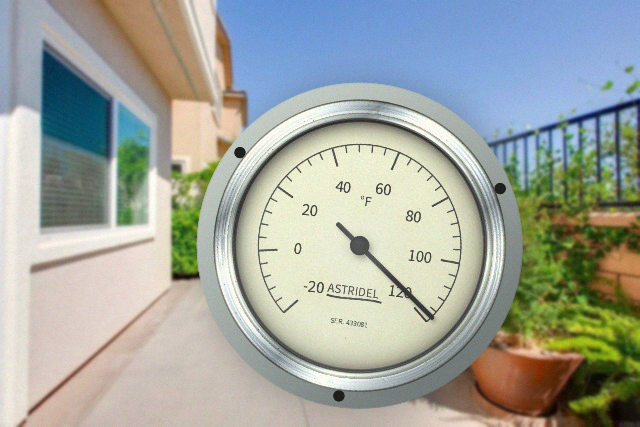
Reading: 118 °F
